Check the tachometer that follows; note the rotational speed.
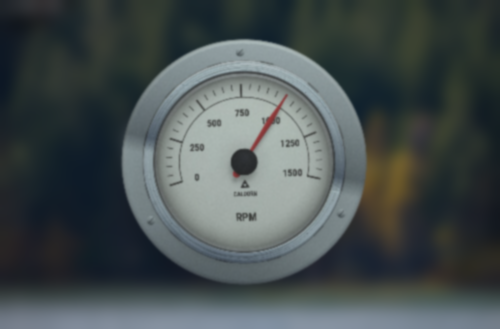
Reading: 1000 rpm
